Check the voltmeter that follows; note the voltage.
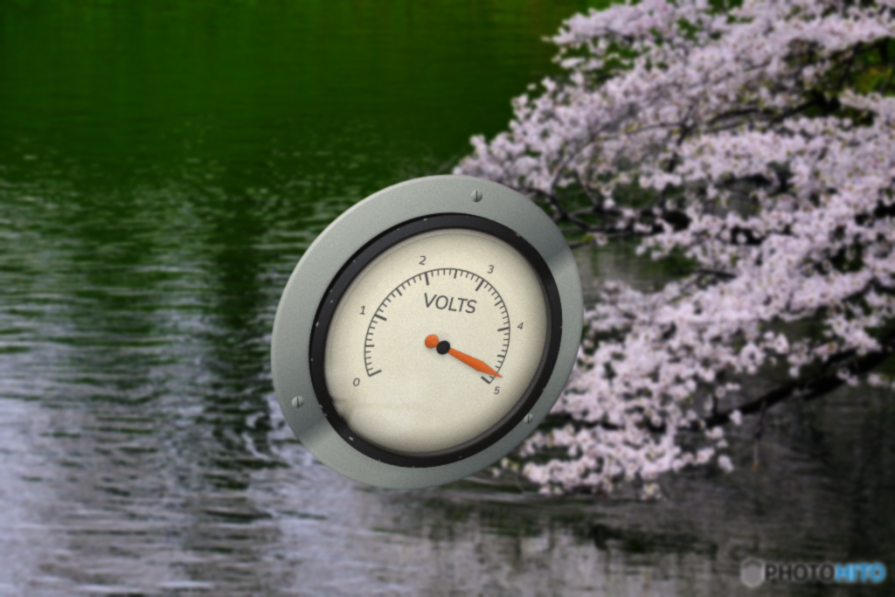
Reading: 4.8 V
